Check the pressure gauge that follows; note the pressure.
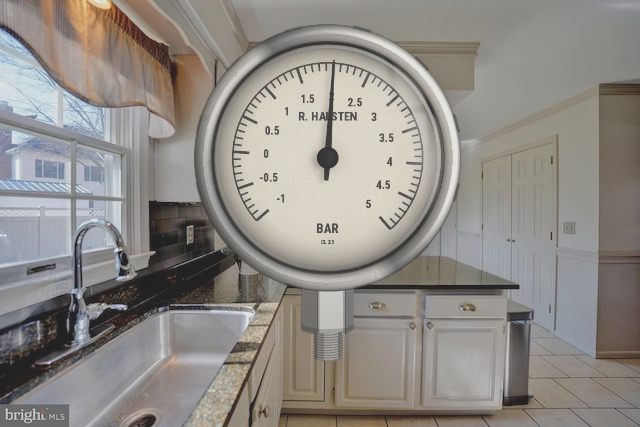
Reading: 2 bar
